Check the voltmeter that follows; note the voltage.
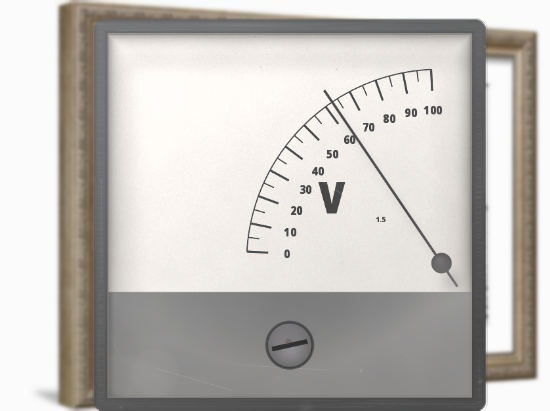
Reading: 62.5 V
